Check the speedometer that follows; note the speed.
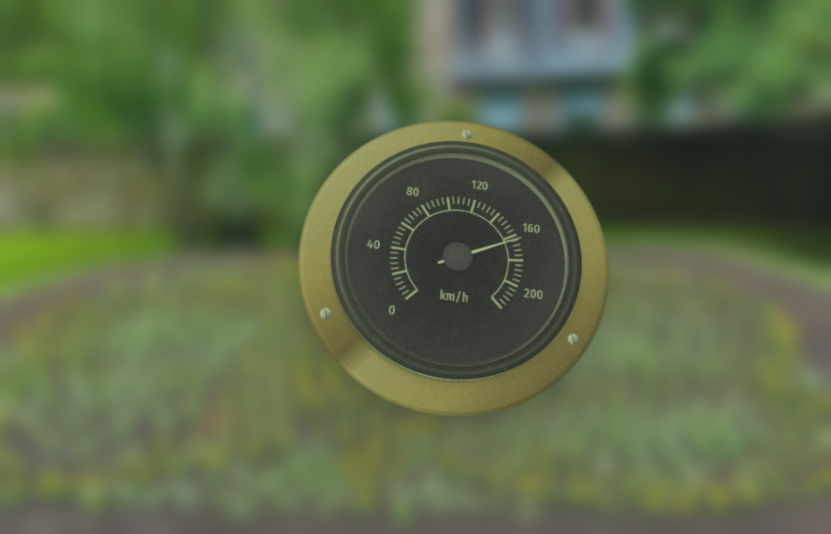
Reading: 164 km/h
